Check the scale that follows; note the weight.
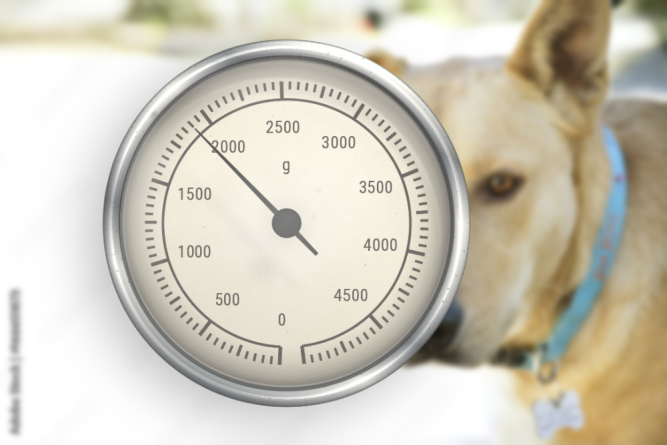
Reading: 1900 g
